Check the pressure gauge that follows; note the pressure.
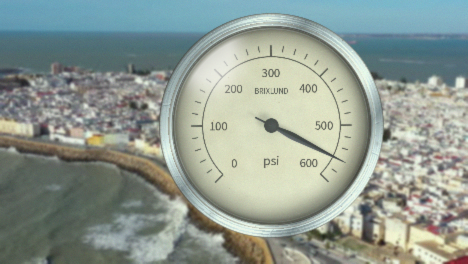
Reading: 560 psi
